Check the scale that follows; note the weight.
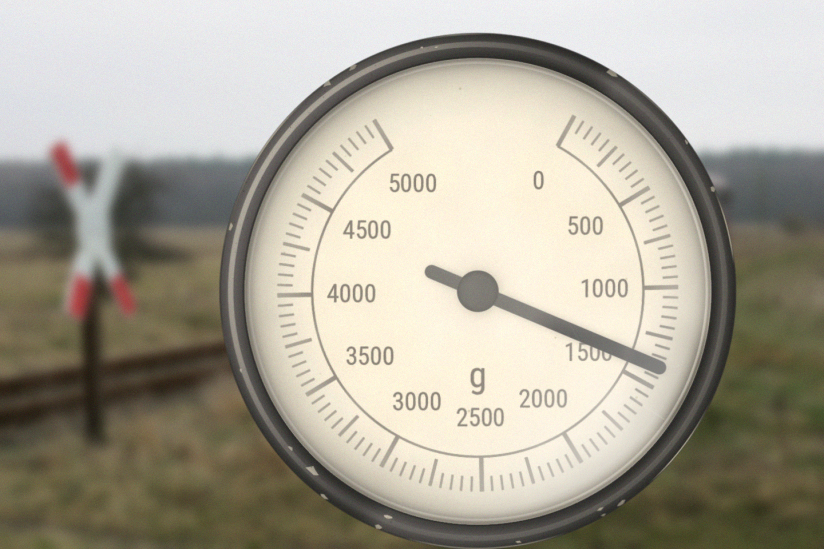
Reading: 1400 g
